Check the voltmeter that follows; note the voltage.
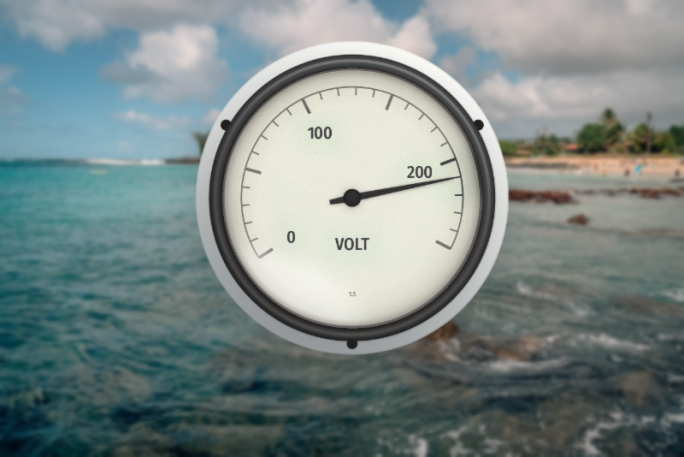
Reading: 210 V
